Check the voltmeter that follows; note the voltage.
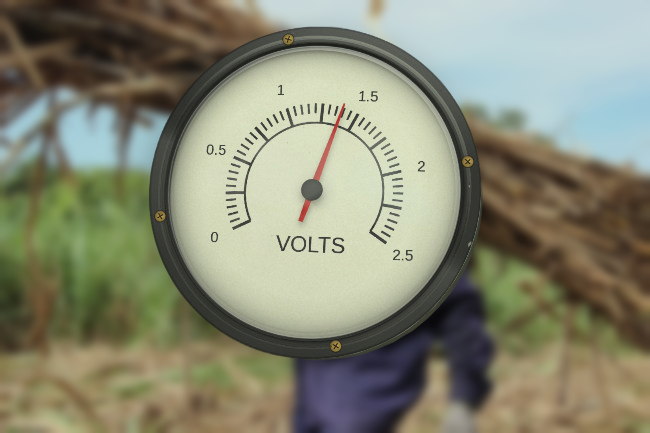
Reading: 1.4 V
